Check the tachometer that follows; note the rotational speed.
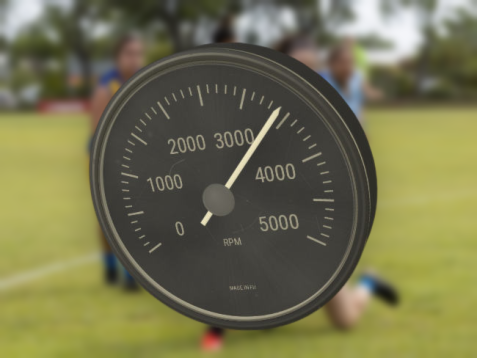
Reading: 3400 rpm
